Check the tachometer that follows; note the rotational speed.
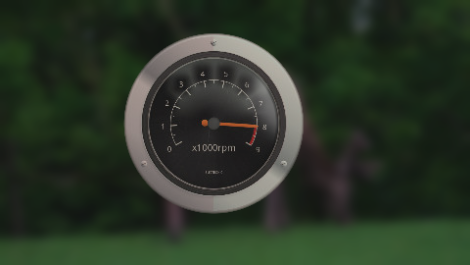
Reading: 8000 rpm
